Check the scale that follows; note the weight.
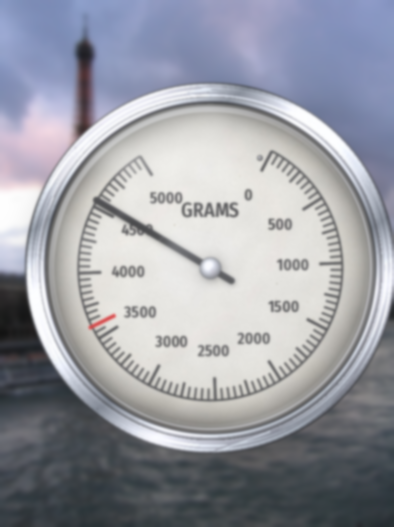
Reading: 4550 g
